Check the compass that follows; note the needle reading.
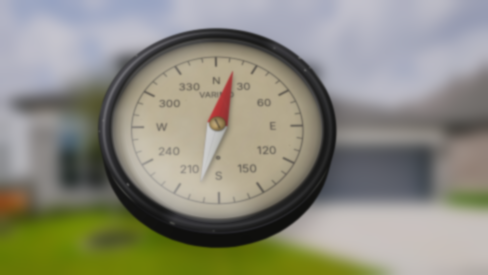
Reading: 15 °
